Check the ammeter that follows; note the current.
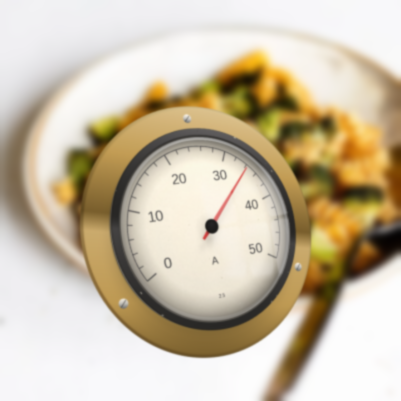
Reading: 34 A
